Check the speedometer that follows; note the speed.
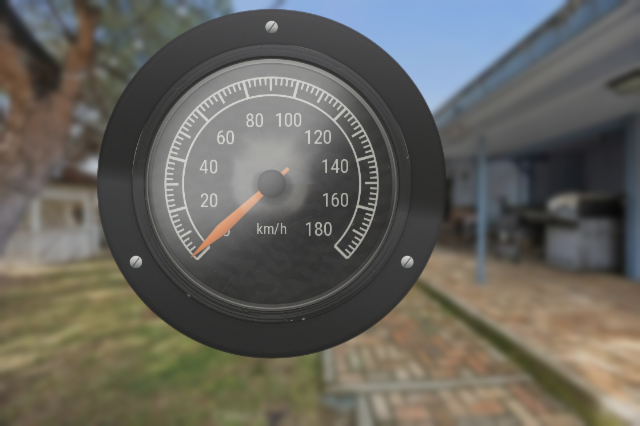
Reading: 2 km/h
